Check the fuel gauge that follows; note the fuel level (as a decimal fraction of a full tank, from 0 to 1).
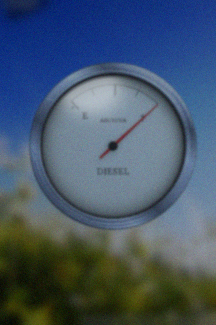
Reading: 1
